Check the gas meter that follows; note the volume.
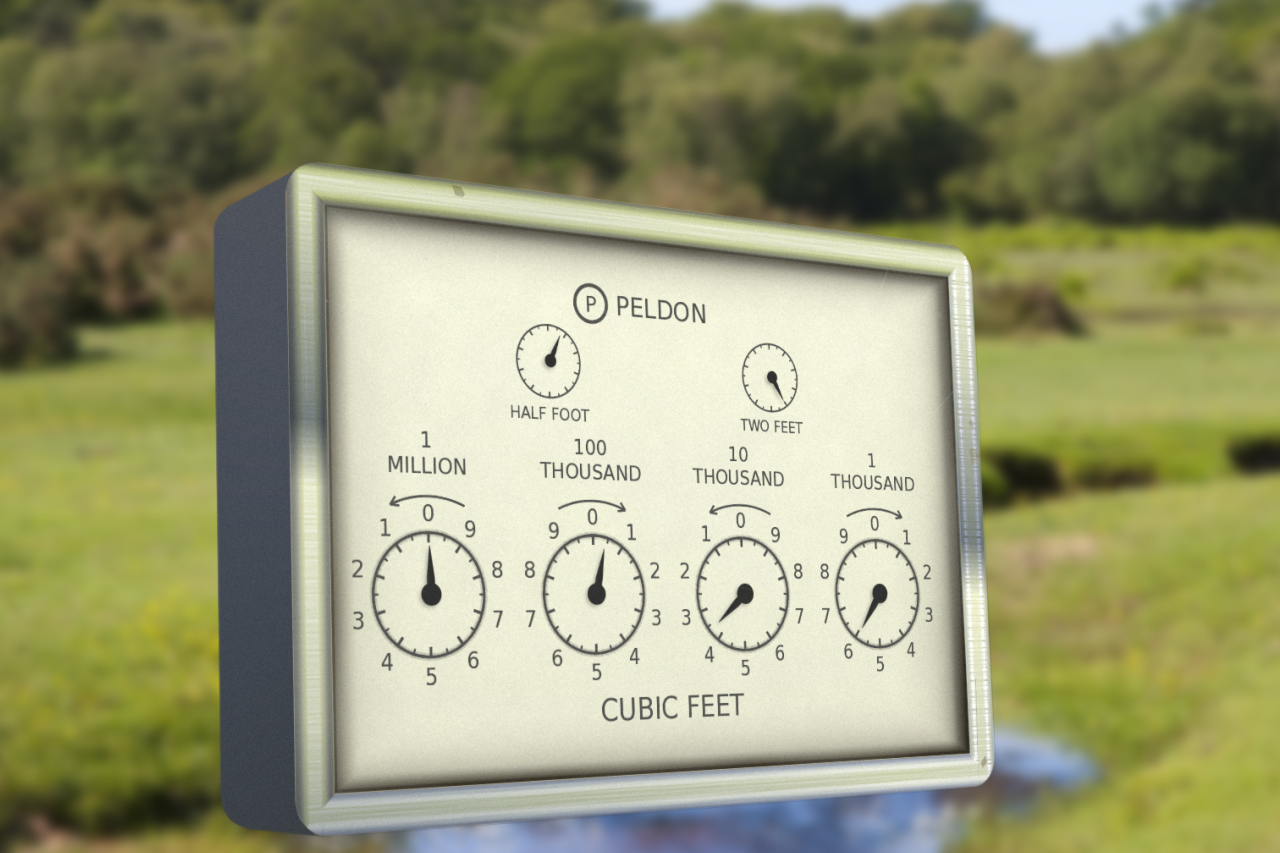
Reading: 3600 ft³
